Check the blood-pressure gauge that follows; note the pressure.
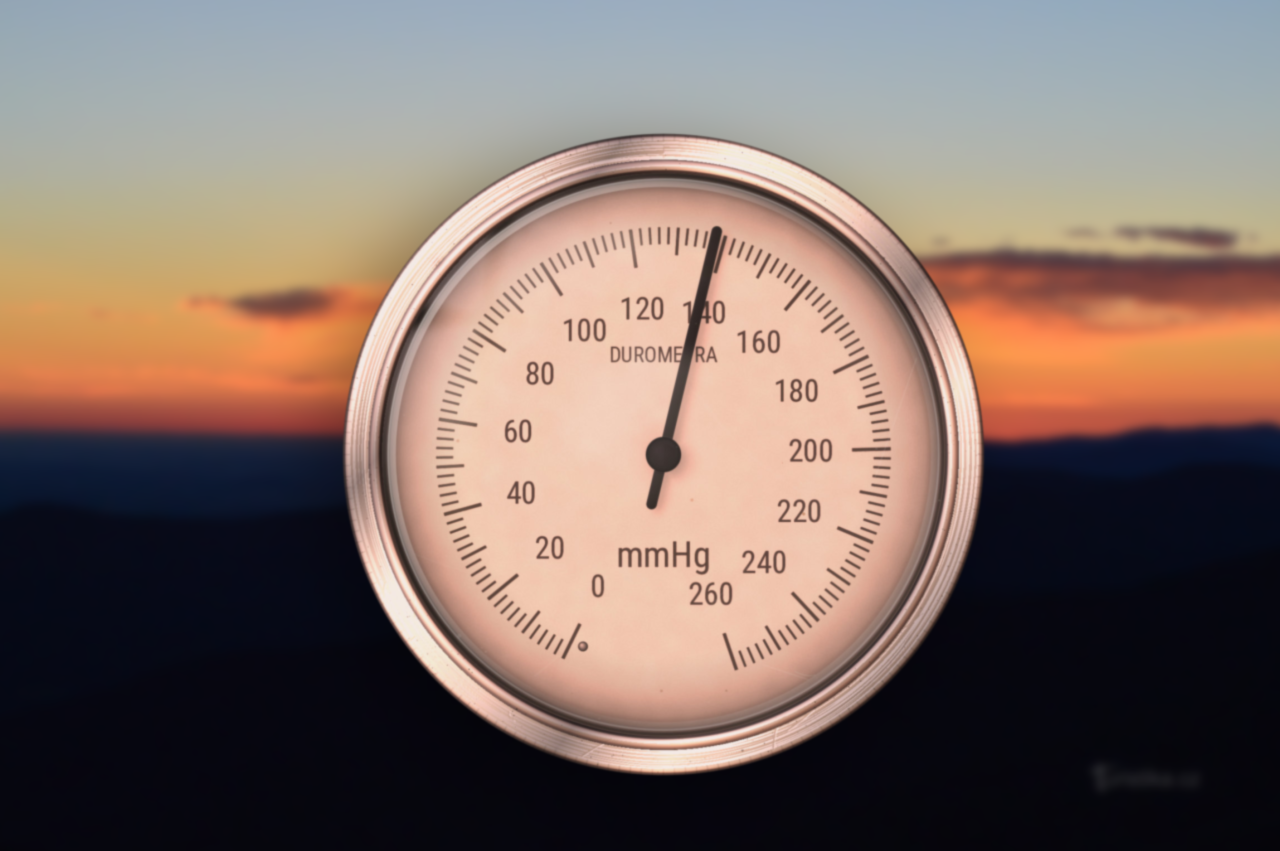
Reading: 138 mmHg
